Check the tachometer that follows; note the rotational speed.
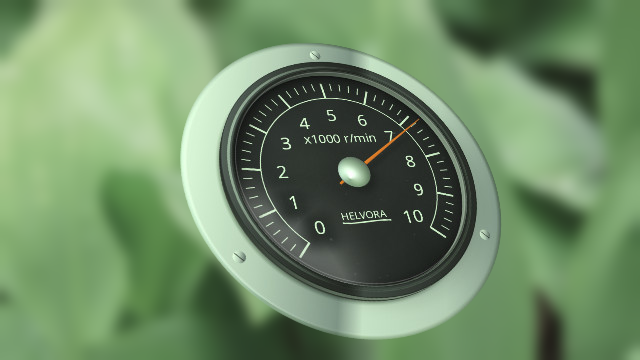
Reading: 7200 rpm
